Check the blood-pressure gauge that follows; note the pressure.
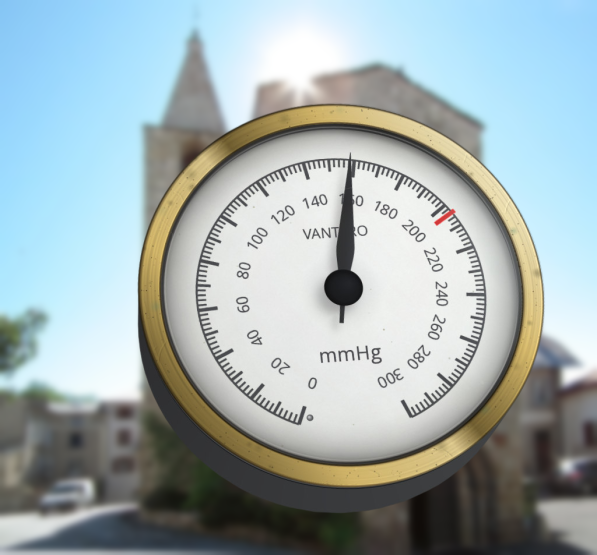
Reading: 158 mmHg
